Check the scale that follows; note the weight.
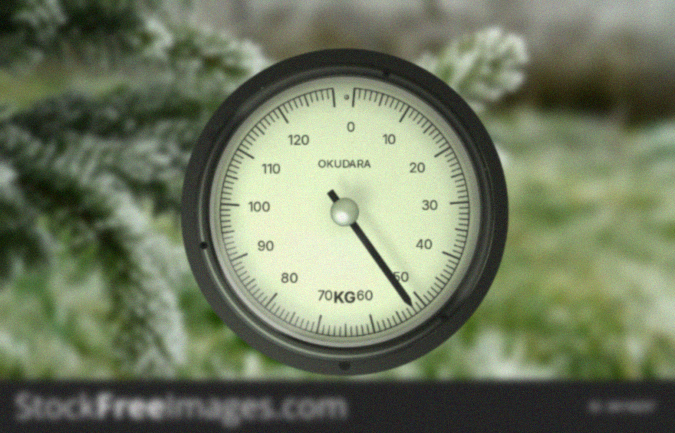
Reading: 52 kg
